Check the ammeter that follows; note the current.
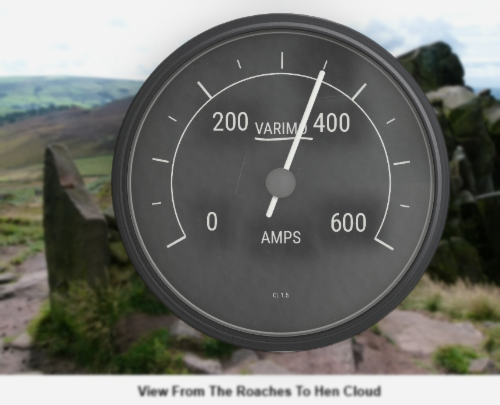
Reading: 350 A
